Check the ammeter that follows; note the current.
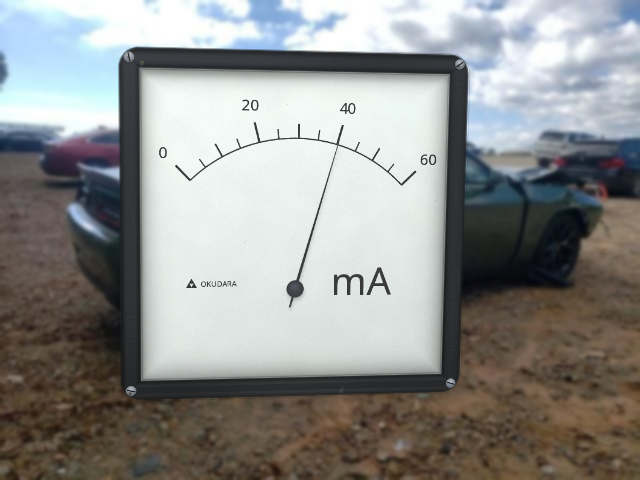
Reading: 40 mA
